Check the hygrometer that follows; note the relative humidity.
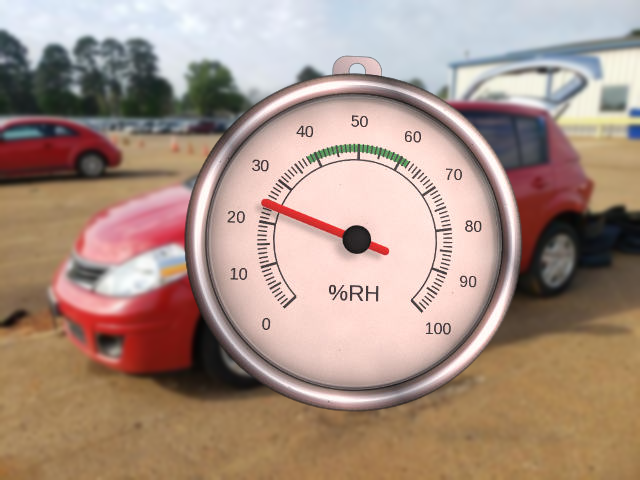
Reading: 24 %
